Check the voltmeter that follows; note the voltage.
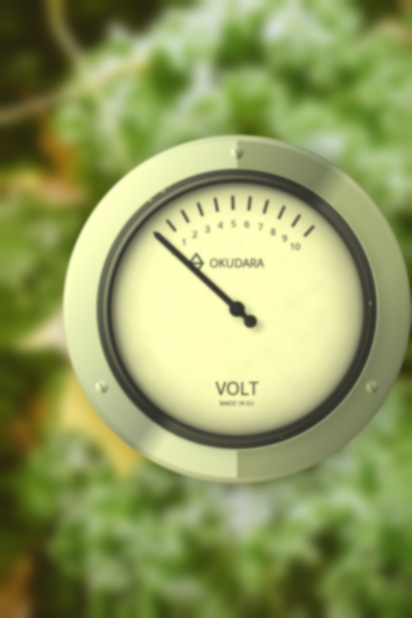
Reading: 0 V
